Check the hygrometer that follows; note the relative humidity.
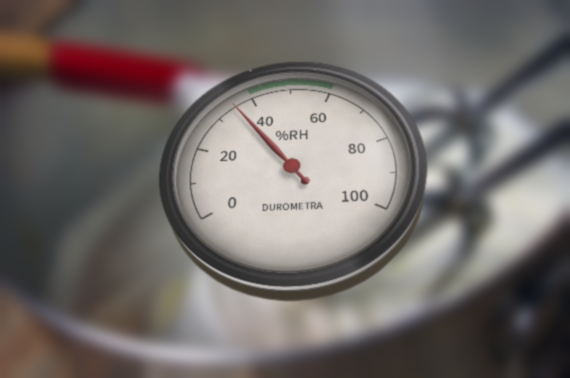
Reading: 35 %
